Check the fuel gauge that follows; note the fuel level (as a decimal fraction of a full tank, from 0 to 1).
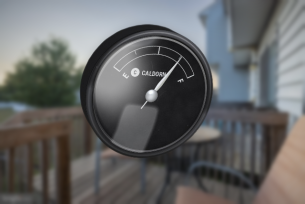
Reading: 0.75
